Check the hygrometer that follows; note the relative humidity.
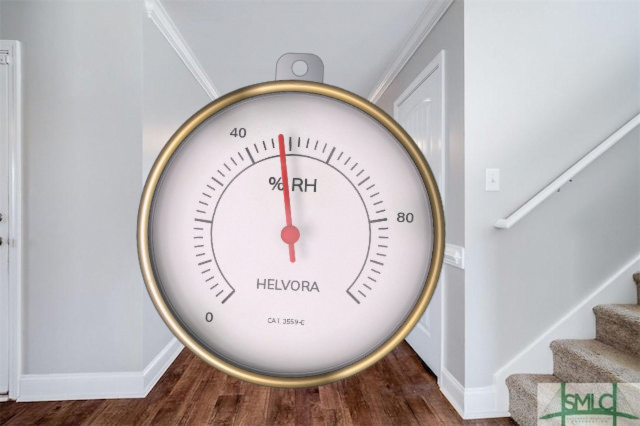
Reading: 48 %
